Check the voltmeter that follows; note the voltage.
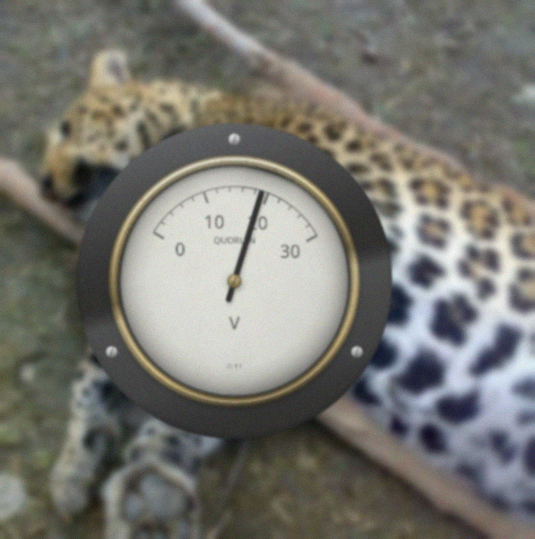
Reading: 19 V
